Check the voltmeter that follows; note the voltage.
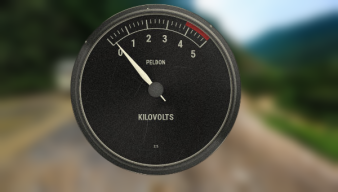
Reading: 0.2 kV
